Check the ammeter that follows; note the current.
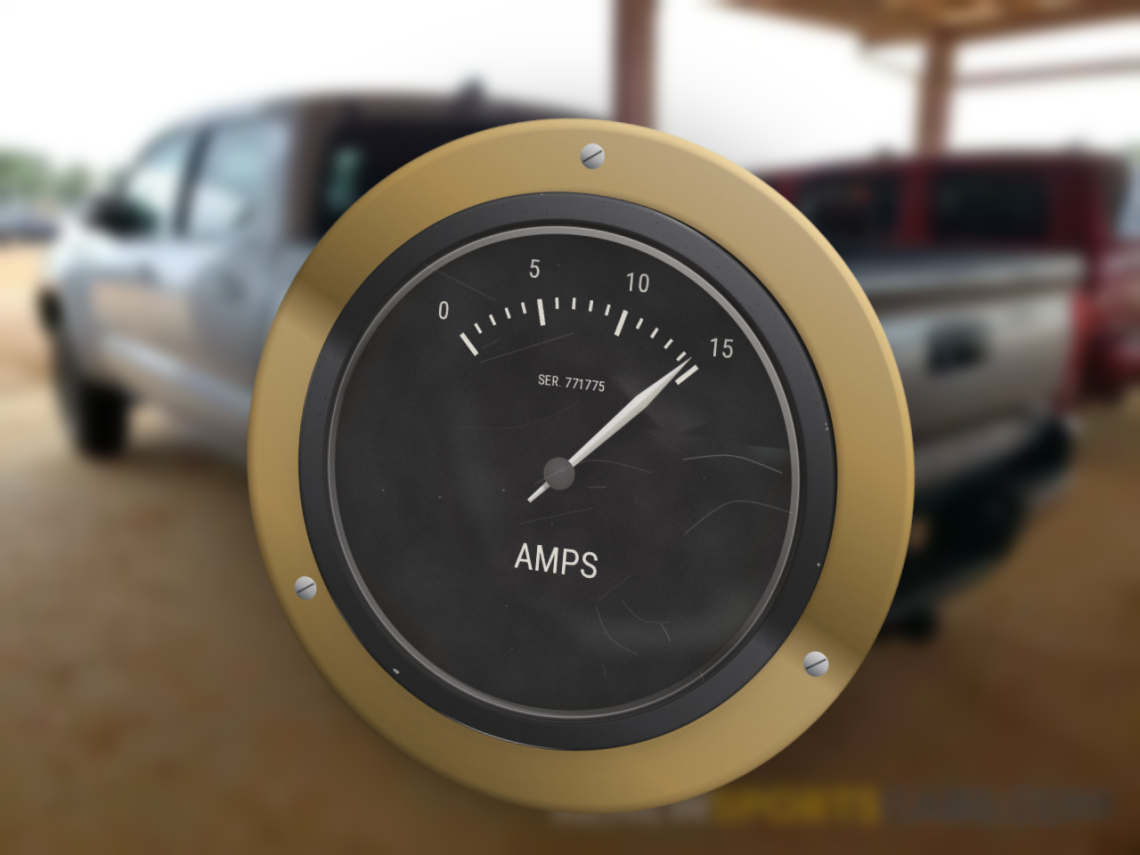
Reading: 14.5 A
